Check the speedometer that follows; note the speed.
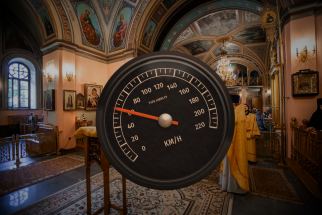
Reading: 60 km/h
